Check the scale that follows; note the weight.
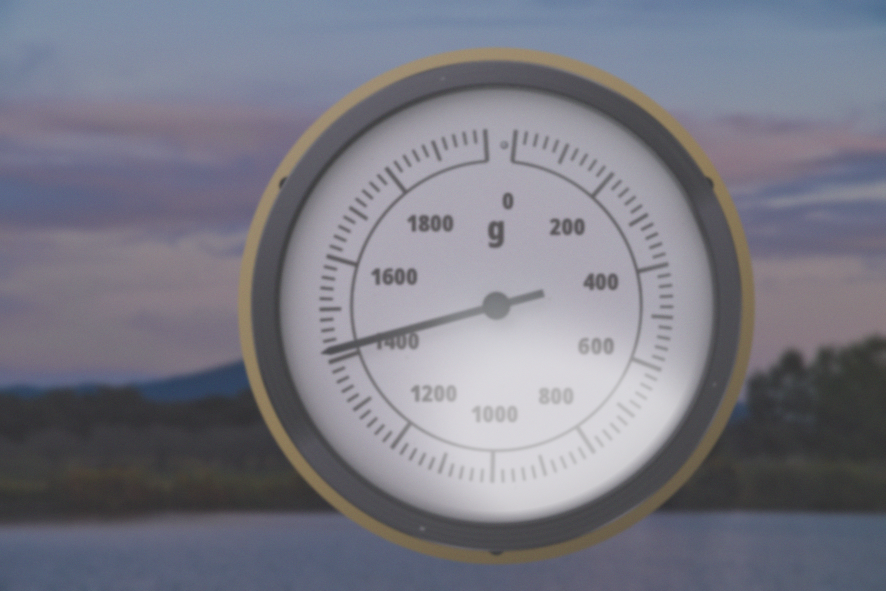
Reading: 1420 g
